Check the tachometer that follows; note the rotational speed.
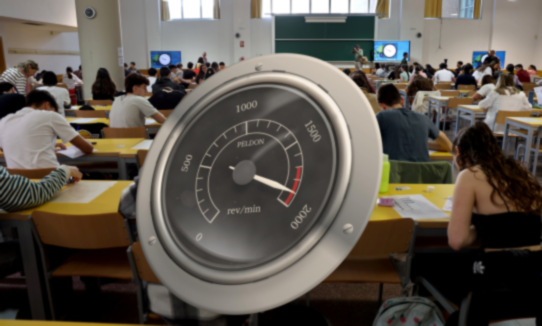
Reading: 1900 rpm
